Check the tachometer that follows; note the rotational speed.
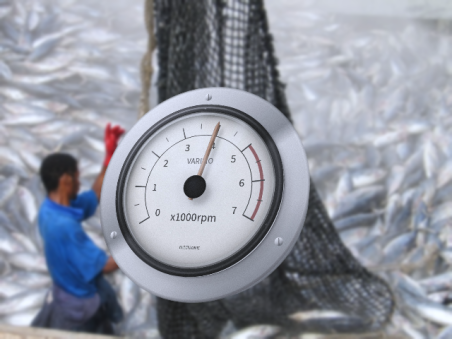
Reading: 4000 rpm
